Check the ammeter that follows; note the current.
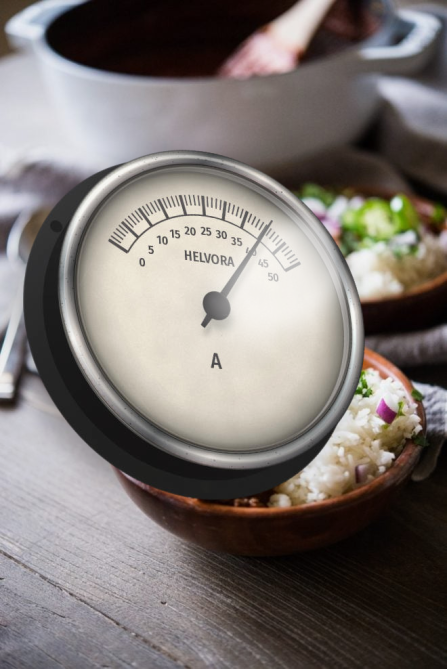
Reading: 40 A
